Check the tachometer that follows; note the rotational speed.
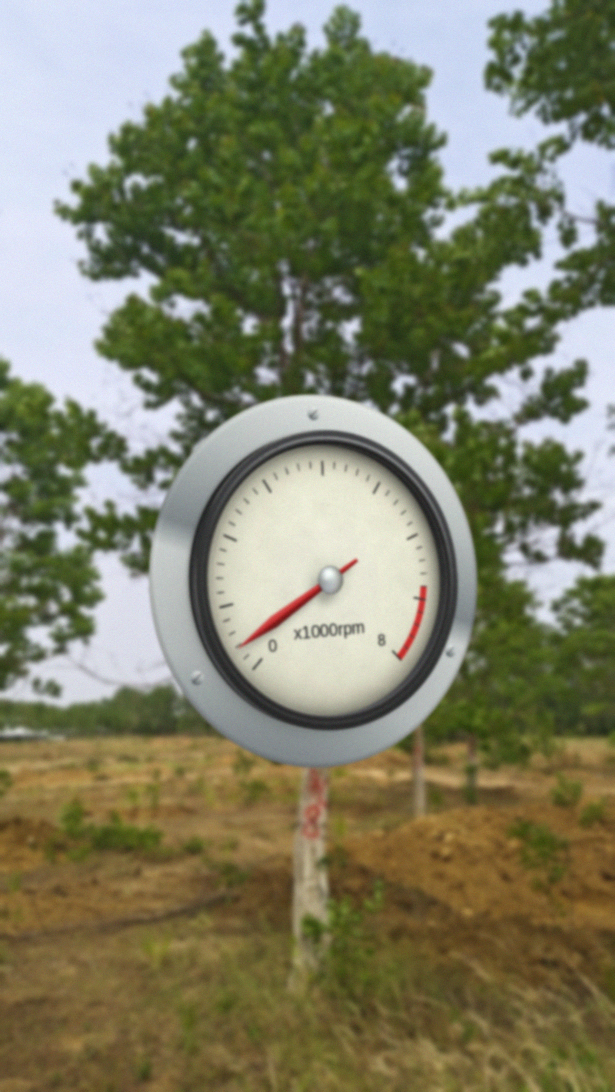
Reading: 400 rpm
